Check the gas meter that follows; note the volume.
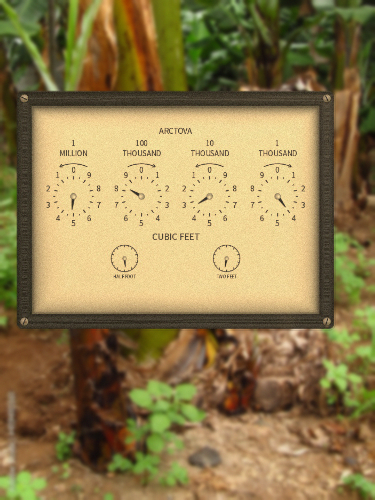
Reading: 483400 ft³
